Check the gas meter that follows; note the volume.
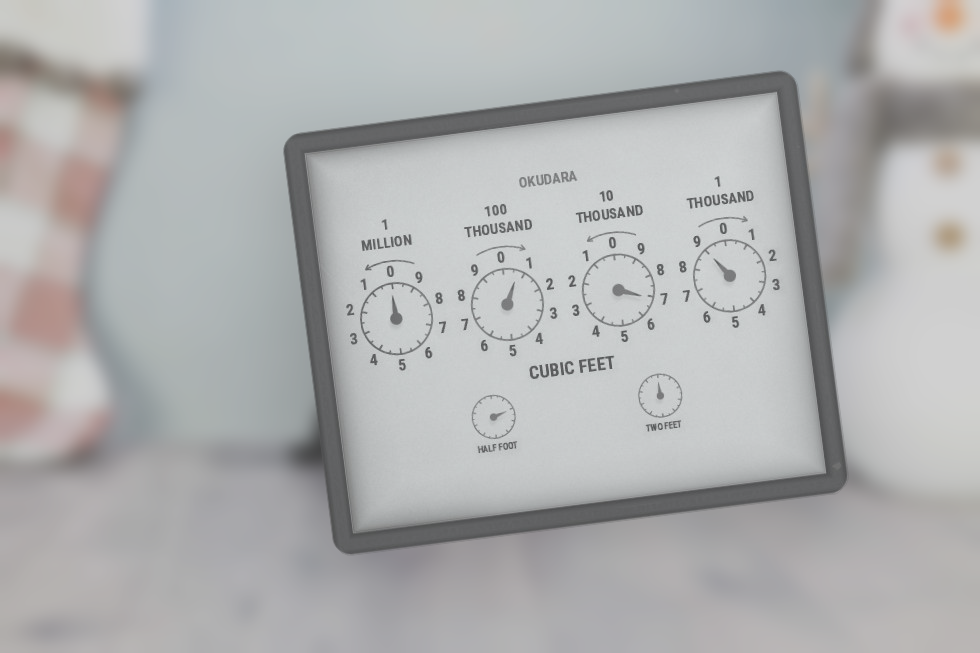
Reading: 6900 ft³
